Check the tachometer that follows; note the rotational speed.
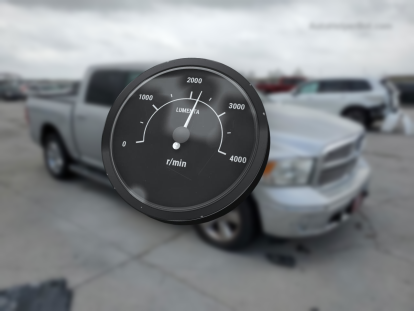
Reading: 2250 rpm
